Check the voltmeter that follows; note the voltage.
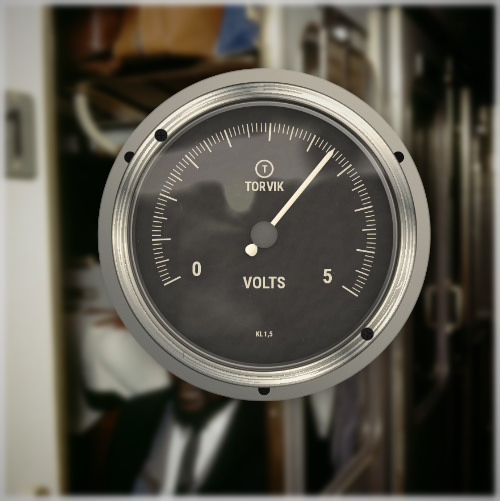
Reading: 3.25 V
